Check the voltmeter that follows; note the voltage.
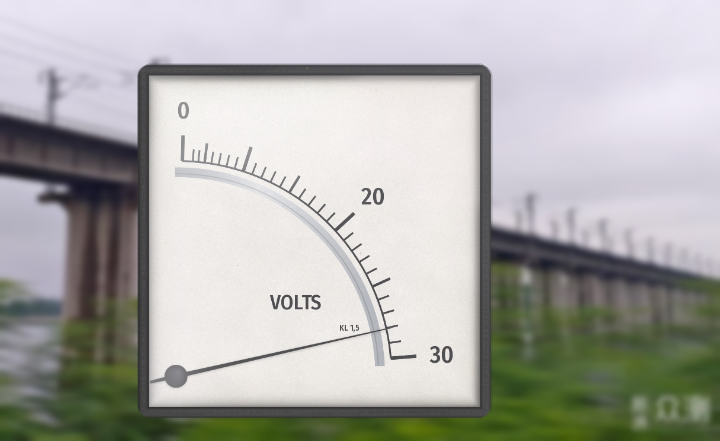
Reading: 28 V
